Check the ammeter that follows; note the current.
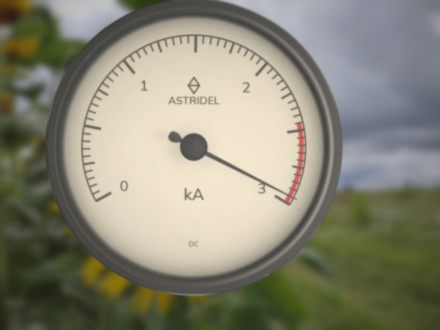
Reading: 2.95 kA
